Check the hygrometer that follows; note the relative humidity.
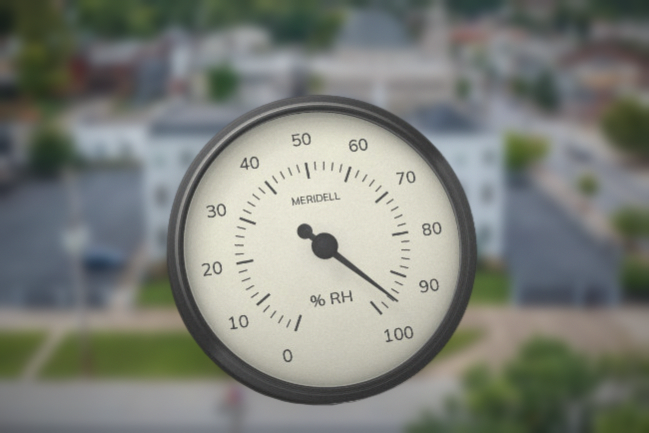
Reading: 96 %
